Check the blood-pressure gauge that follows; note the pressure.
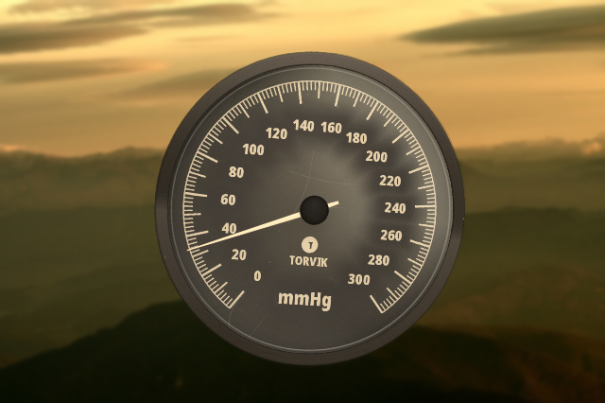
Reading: 34 mmHg
